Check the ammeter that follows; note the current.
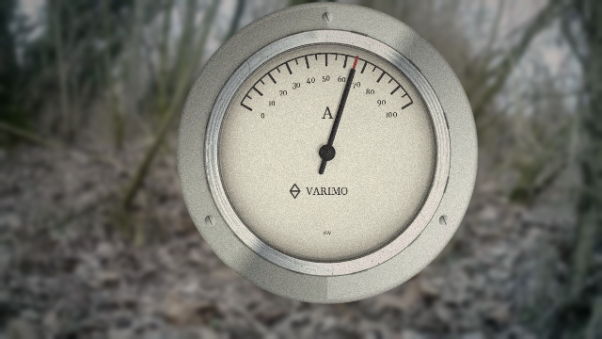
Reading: 65 A
